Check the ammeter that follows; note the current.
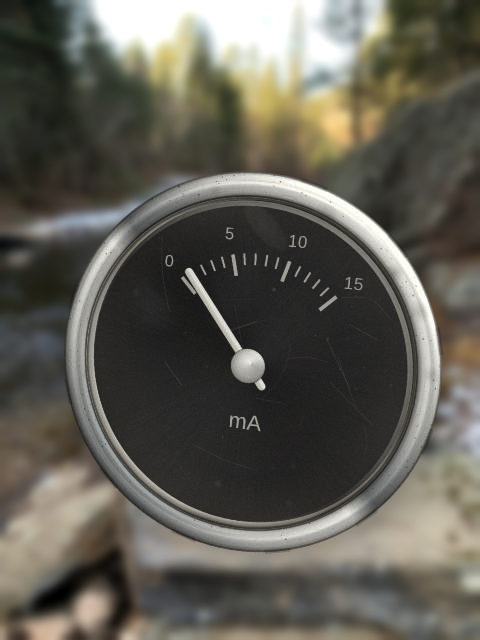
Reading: 1 mA
